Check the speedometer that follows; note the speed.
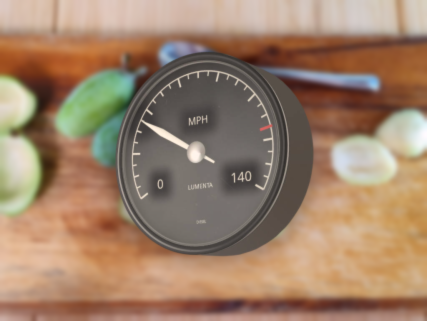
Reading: 35 mph
